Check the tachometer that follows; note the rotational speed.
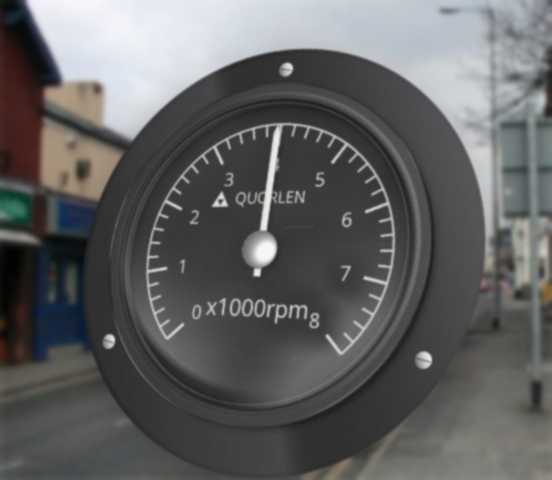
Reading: 4000 rpm
